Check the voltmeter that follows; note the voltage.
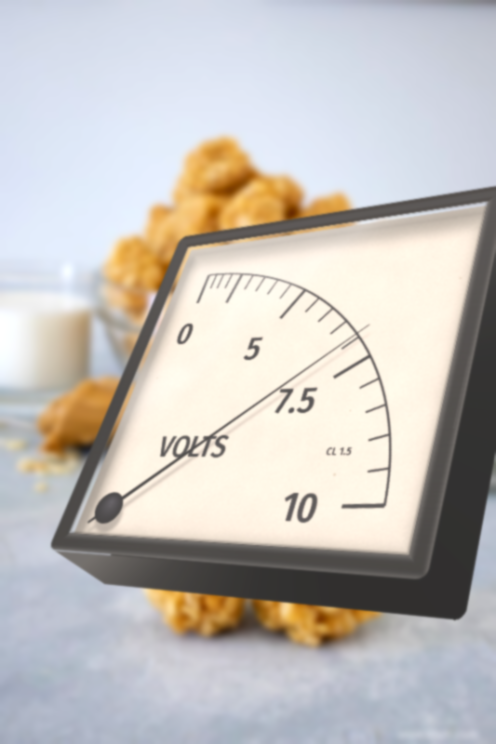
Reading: 7 V
